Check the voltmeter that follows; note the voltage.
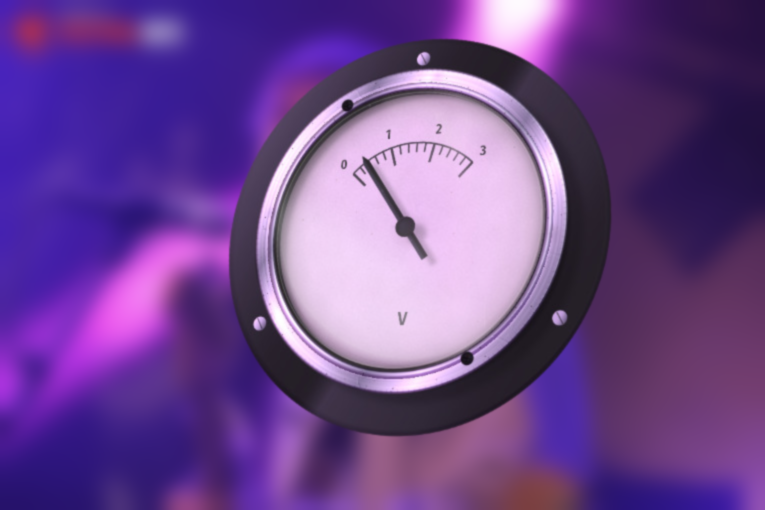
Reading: 0.4 V
